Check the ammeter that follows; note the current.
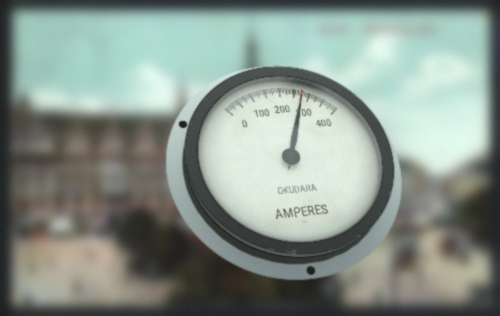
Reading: 275 A
